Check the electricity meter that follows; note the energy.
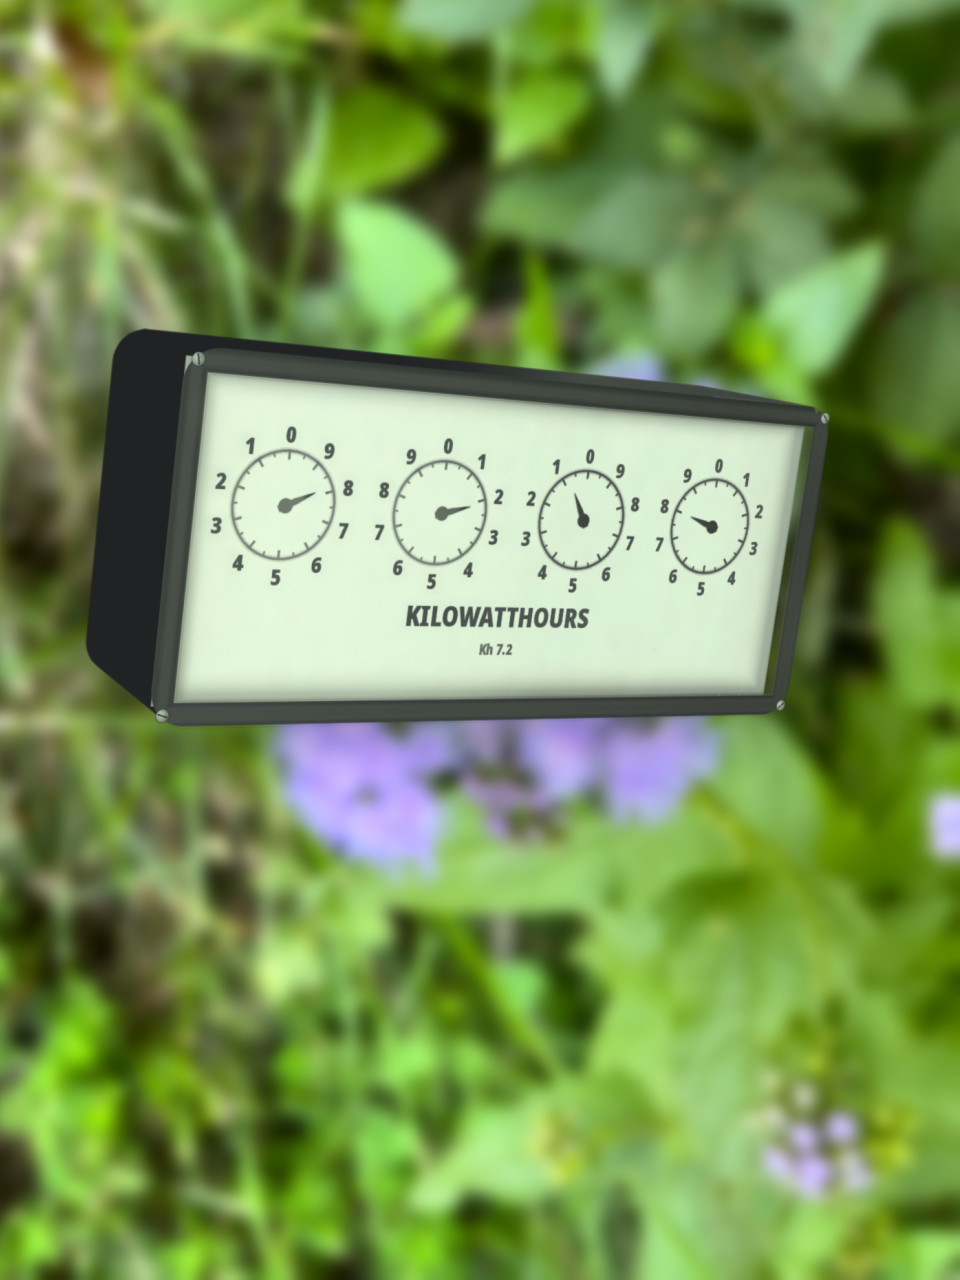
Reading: 8208 kWh
